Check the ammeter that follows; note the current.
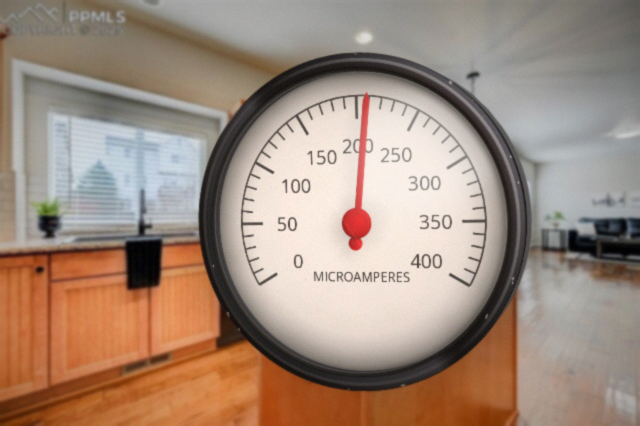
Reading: 210 µA
